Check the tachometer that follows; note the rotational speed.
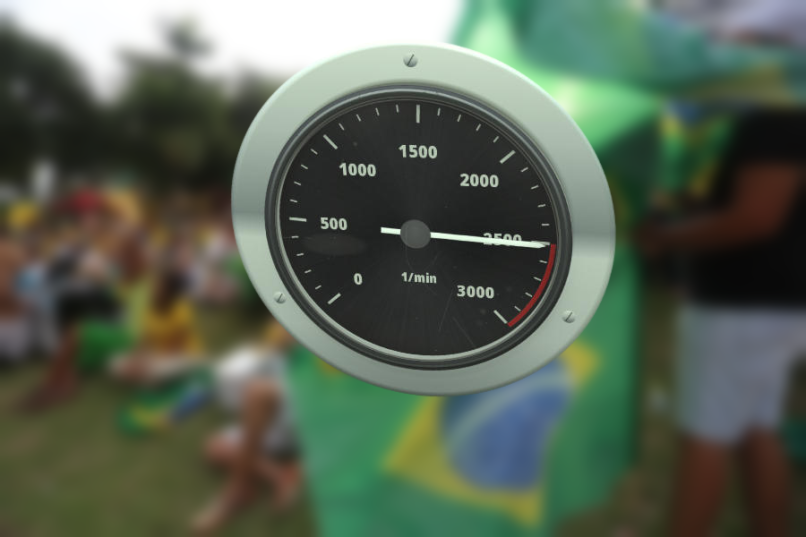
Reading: 2500 rpm
